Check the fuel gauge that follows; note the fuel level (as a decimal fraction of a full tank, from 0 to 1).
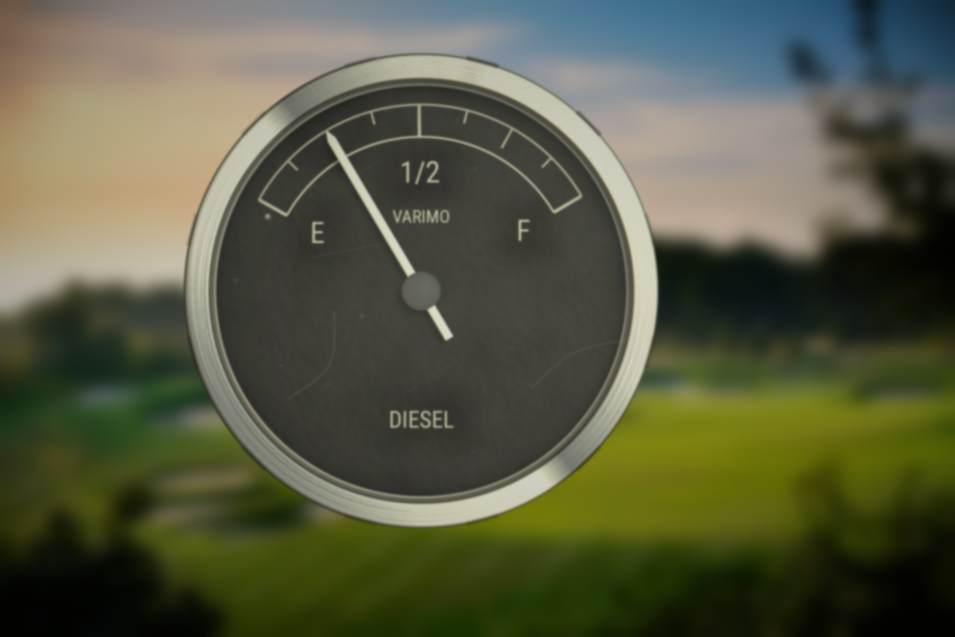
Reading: 0.25
